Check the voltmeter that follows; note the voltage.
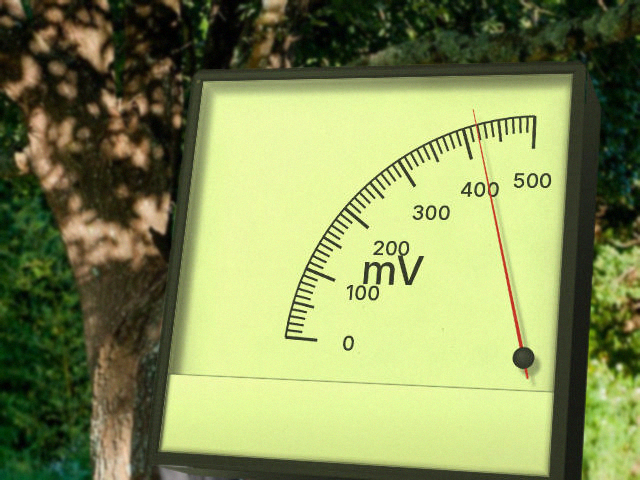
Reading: 420 mV
